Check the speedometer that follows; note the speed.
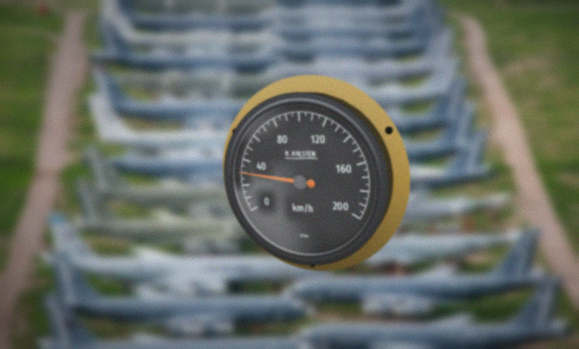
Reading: 30 km/h
